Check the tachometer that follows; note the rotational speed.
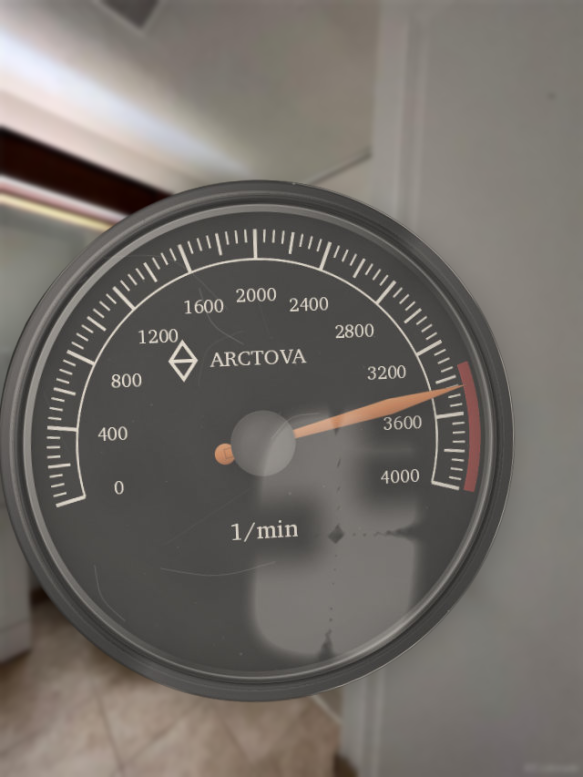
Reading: 3450 rpm
